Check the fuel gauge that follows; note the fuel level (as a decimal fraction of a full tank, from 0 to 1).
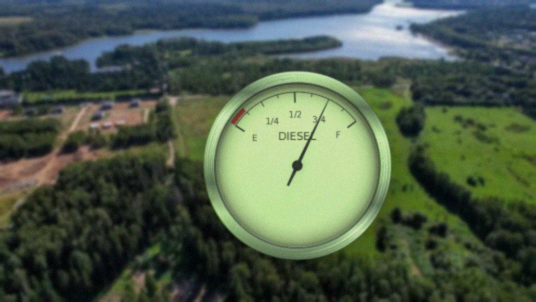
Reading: 0.75
